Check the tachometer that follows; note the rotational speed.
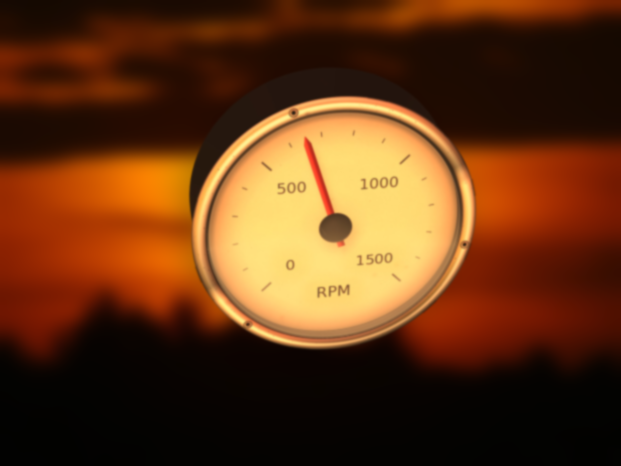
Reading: 650 rpm
